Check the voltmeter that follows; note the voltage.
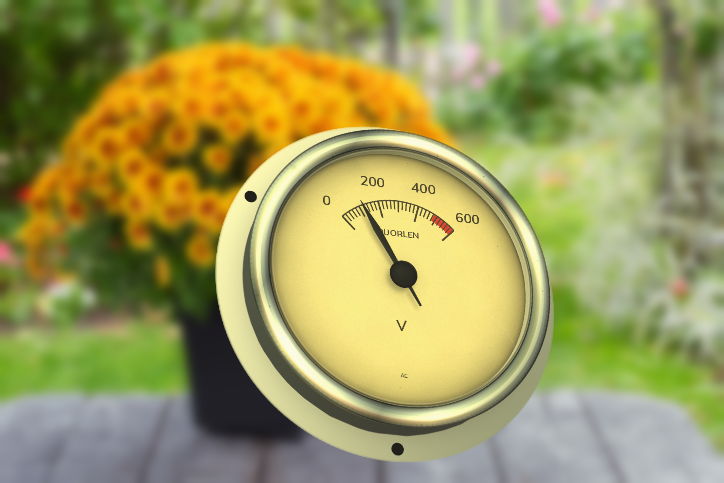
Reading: 100 V
